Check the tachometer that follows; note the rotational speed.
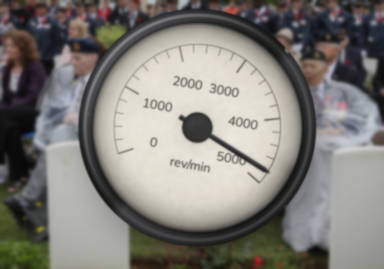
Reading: 4800 rpm
